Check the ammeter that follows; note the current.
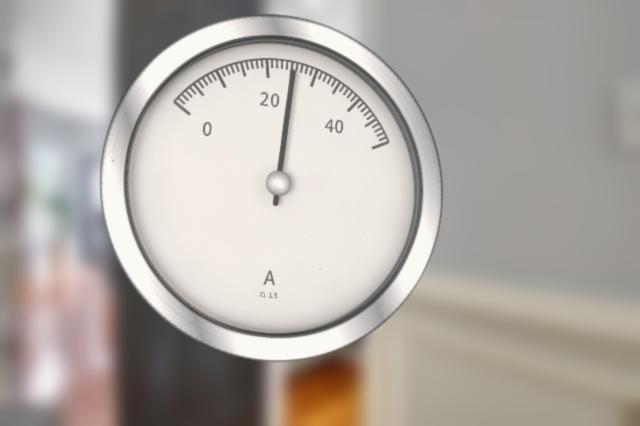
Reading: 25 A
